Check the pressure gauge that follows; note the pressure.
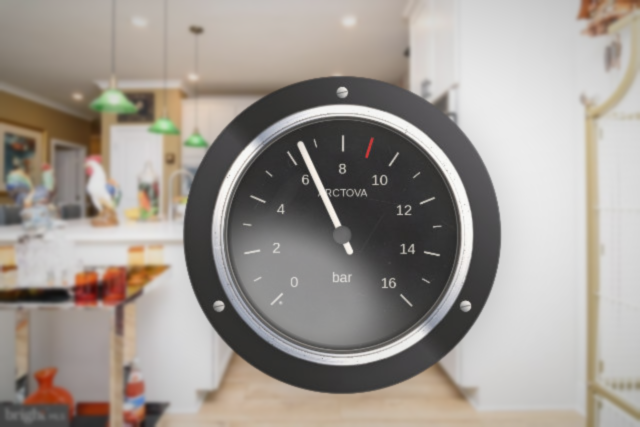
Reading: 6.5 bar
